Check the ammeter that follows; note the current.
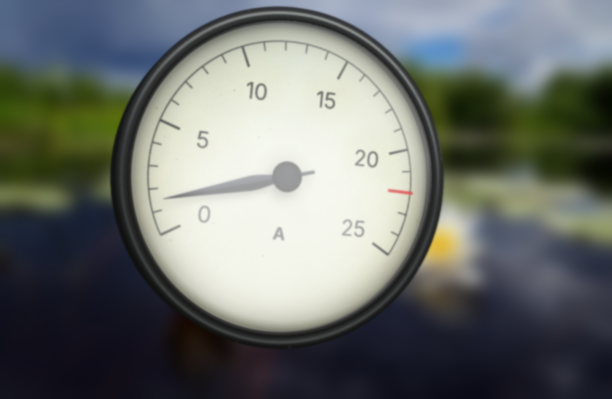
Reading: 1.5 A
